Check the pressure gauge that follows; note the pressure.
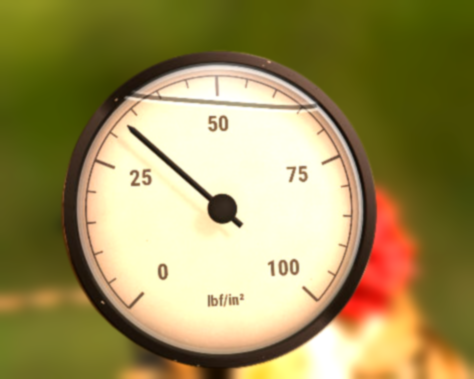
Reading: 32.5 psi
